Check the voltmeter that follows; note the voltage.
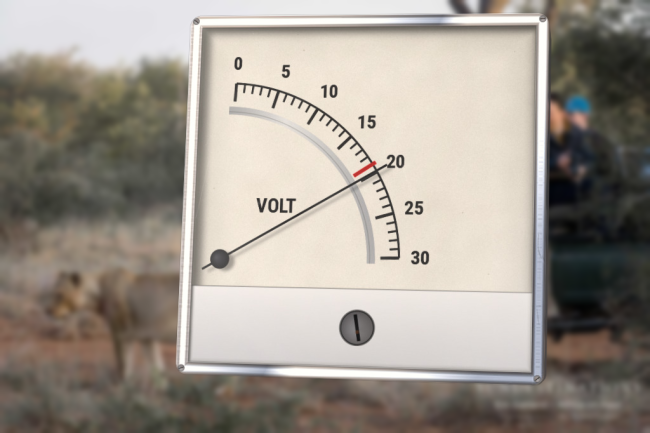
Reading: 20 V
